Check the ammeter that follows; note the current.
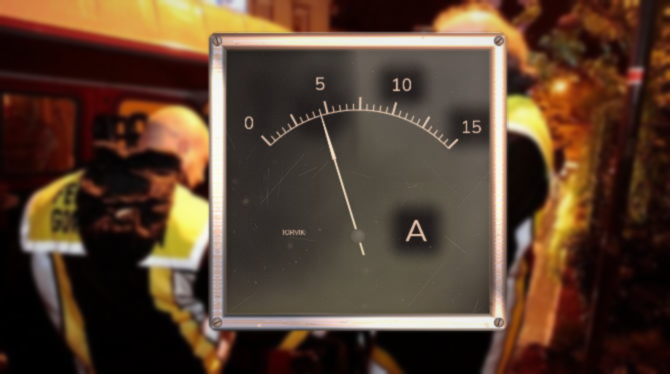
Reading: 4.5 A
